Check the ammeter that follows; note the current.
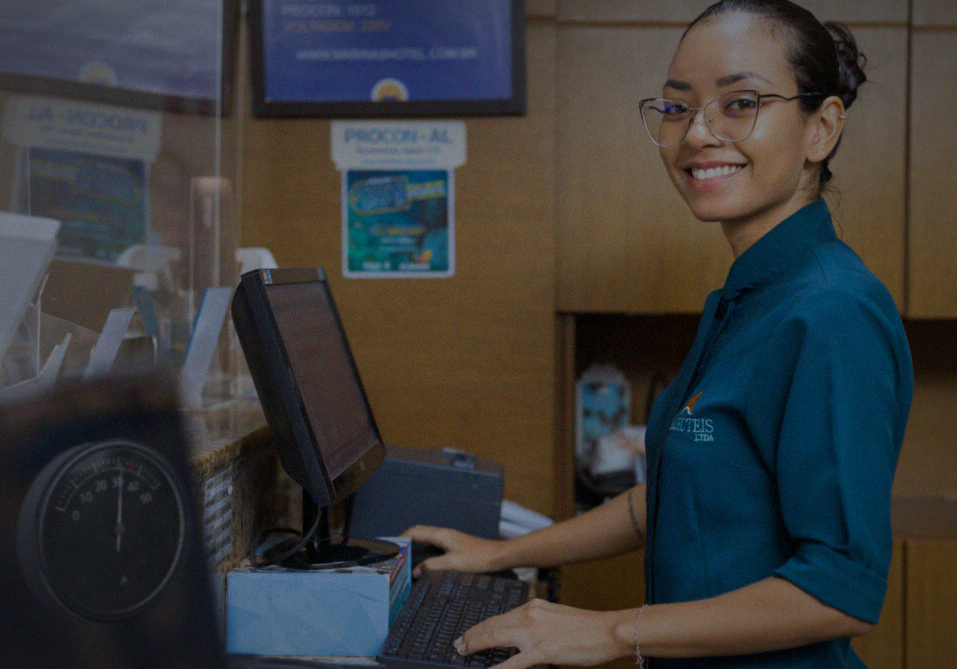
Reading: 30 A
